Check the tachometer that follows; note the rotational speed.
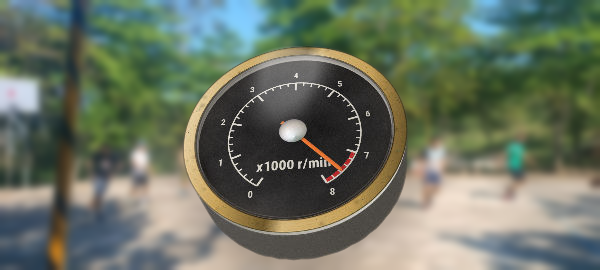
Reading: 7600 rpm
